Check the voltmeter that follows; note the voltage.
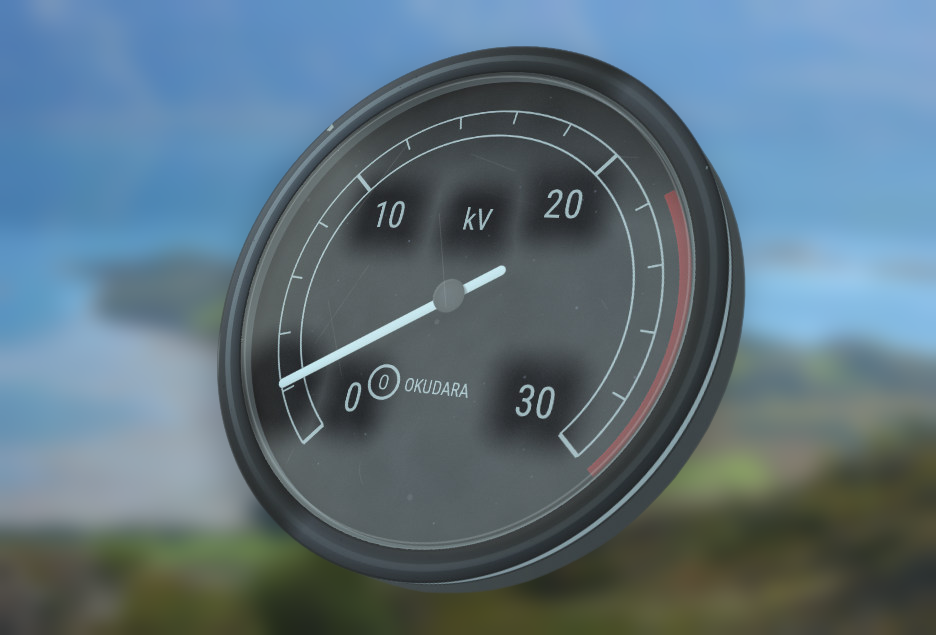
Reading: 2 kV
